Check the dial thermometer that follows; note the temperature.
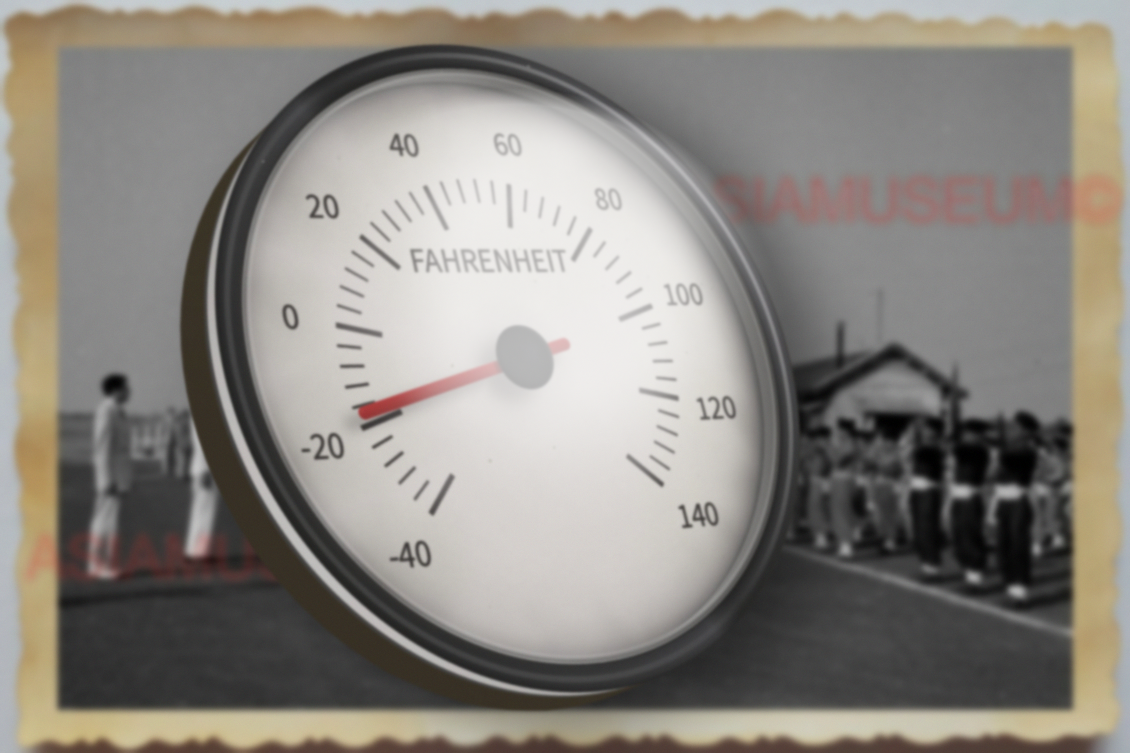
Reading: -18 °F
